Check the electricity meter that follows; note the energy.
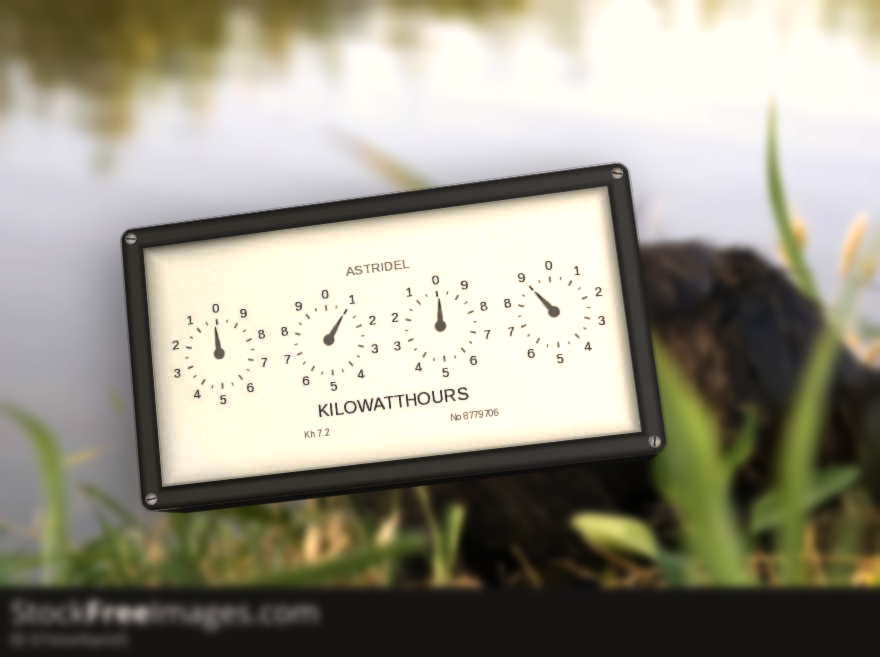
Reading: 99 kWh
